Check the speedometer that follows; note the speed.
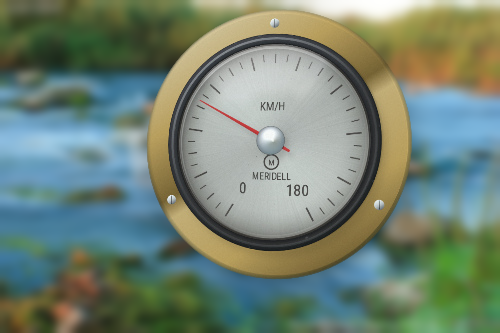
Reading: 52.5 km/h
